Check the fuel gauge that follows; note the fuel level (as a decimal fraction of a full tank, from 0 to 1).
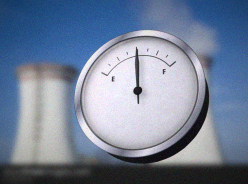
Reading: 0.5
